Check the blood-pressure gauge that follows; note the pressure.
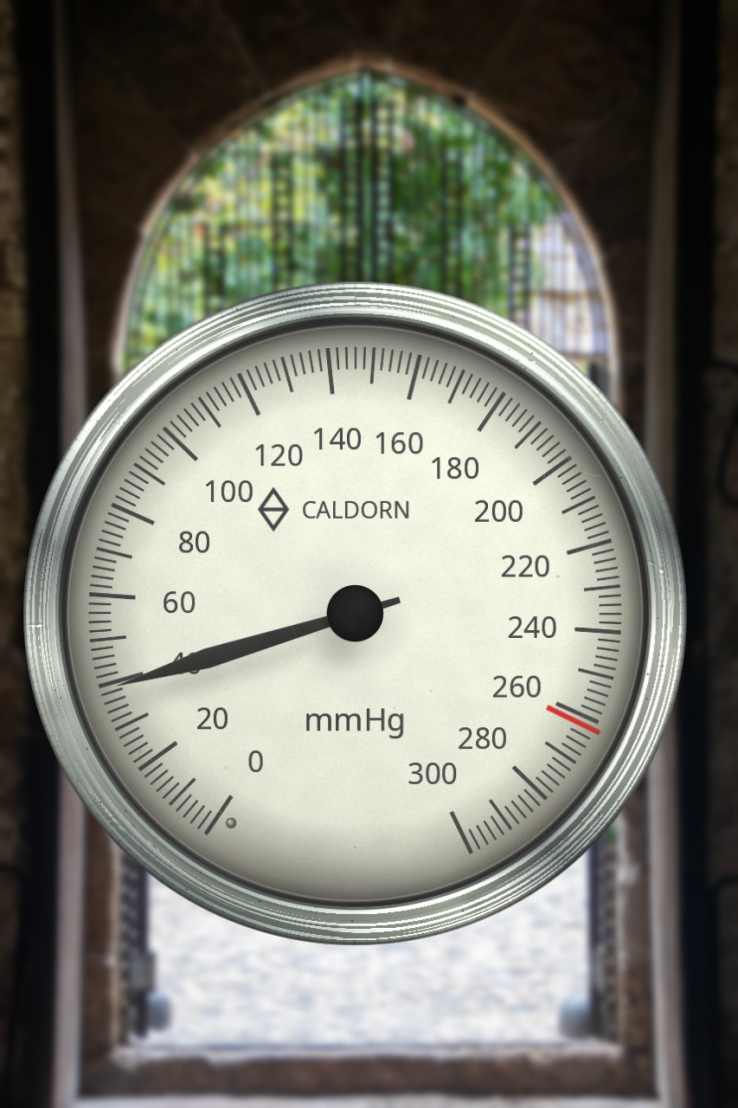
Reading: 39 mmHg
